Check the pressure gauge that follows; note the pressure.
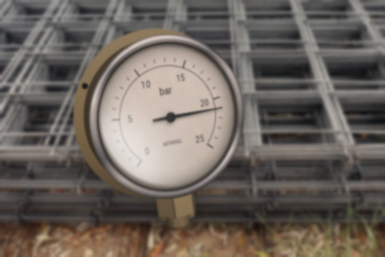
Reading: 21 bar
